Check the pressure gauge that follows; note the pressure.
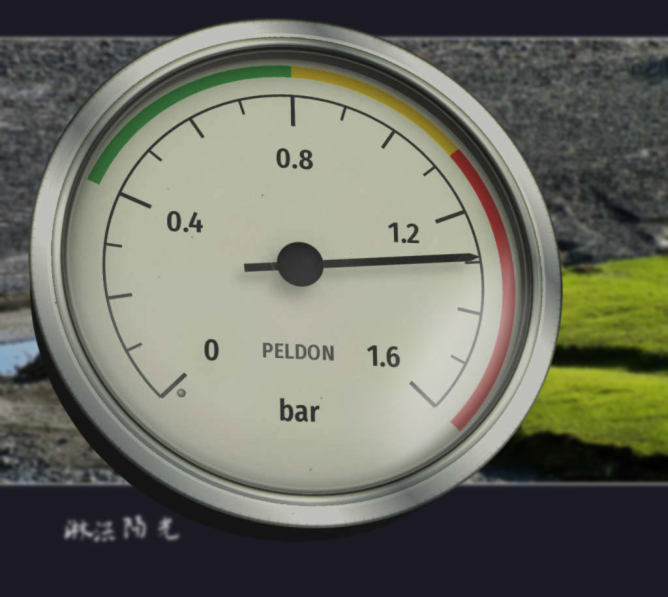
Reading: 1.3 bar
